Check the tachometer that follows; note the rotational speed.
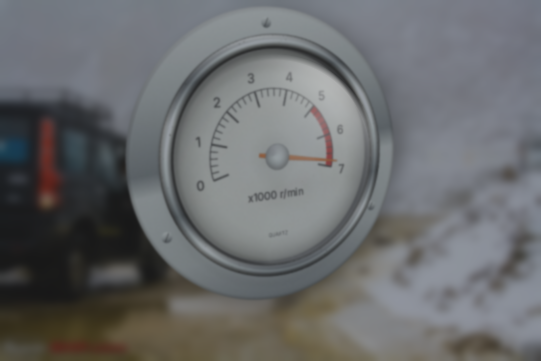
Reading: 6800 rpm
